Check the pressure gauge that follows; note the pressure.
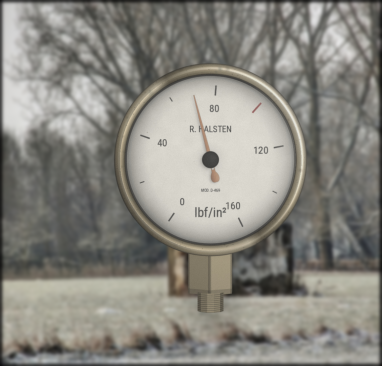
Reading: 70 psi
